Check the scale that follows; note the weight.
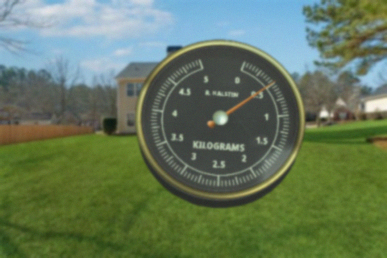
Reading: 0.5 kg
